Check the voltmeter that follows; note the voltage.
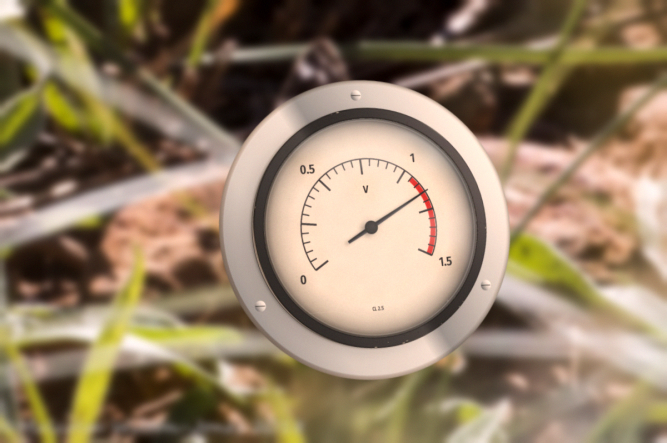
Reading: 1.15 V
